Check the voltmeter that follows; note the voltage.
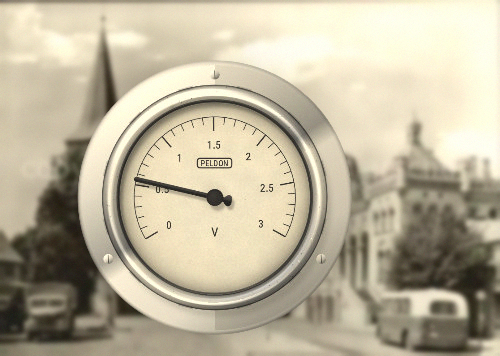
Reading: 0.55 V
